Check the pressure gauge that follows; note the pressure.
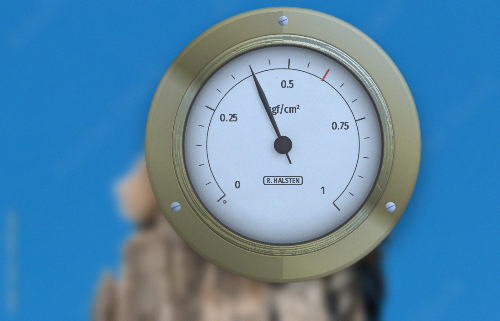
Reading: 0.4 kg/cm²
